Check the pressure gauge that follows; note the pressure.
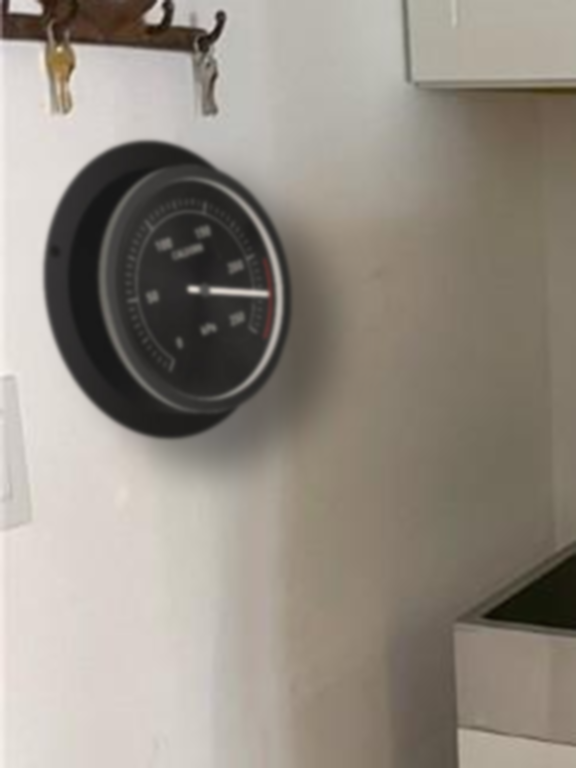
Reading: 225 kPa
